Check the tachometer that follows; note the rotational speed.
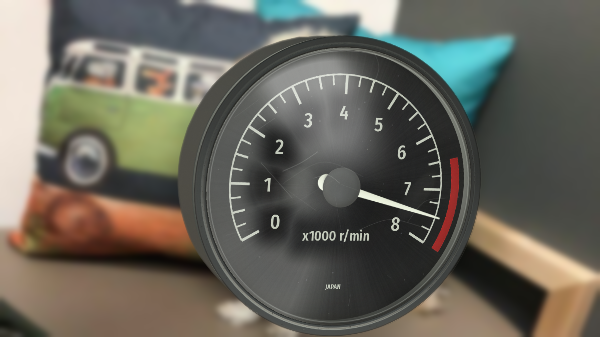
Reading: 7500 rpm
